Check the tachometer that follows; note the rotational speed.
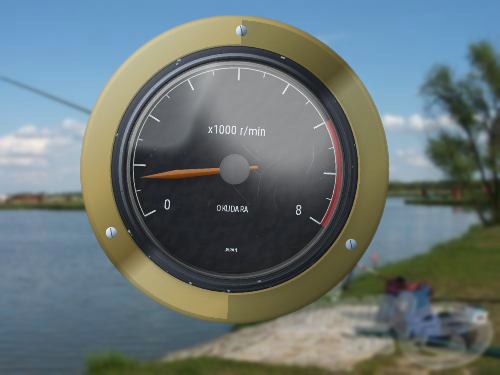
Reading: 750 rpm
